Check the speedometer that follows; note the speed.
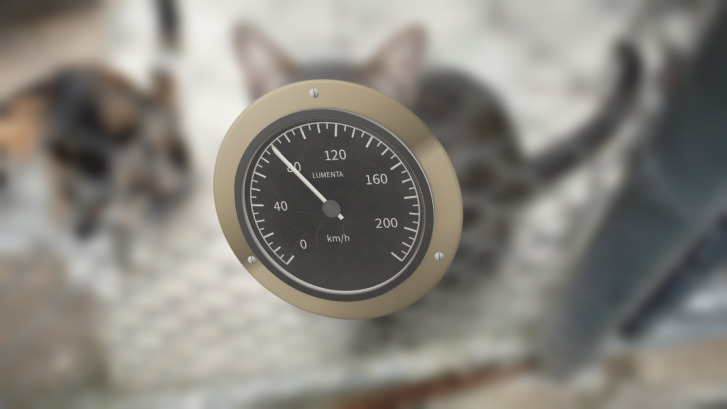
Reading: 80 km/h
